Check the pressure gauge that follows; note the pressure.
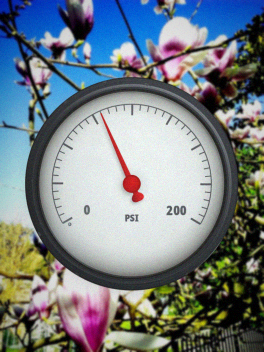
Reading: 80 psi
